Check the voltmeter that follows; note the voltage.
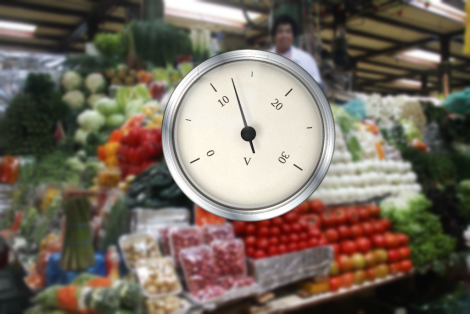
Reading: 12.5 V
